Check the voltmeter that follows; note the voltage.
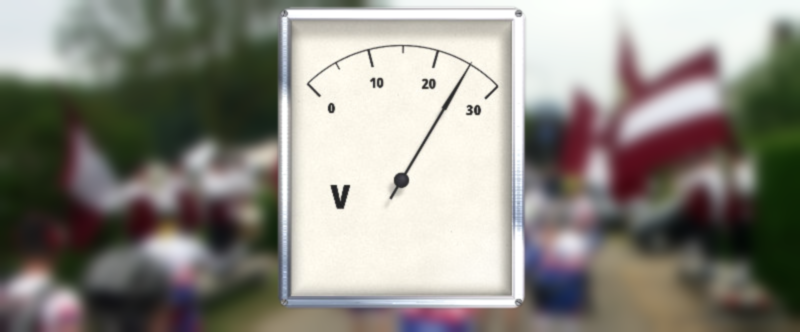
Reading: 25 V
